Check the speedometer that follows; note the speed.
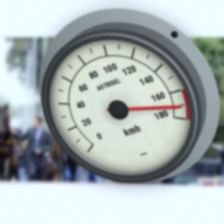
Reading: 170 km/h
